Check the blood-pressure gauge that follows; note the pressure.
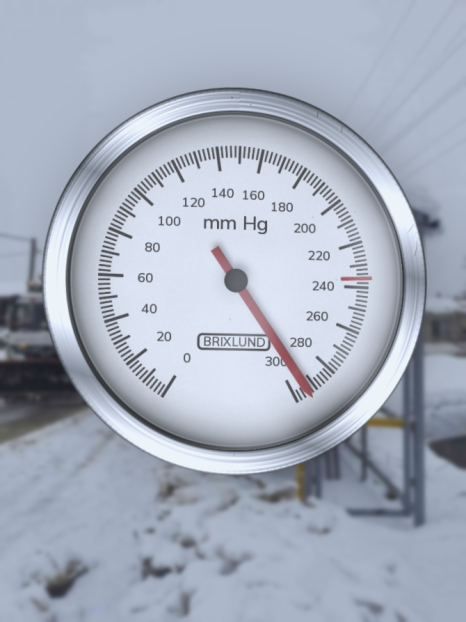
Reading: 294 mmHg
